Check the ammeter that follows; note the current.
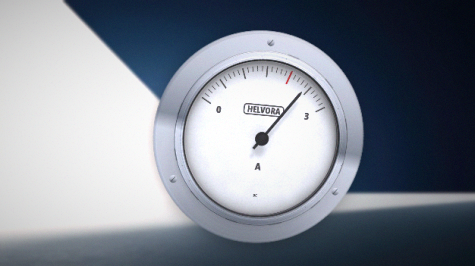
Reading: 2.4 A
